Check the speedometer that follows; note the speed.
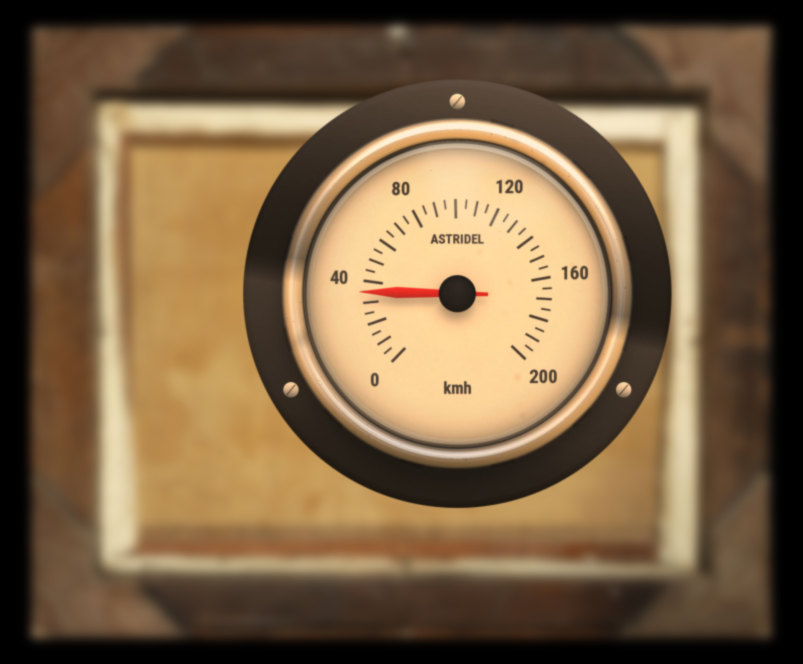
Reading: 35 km/h
